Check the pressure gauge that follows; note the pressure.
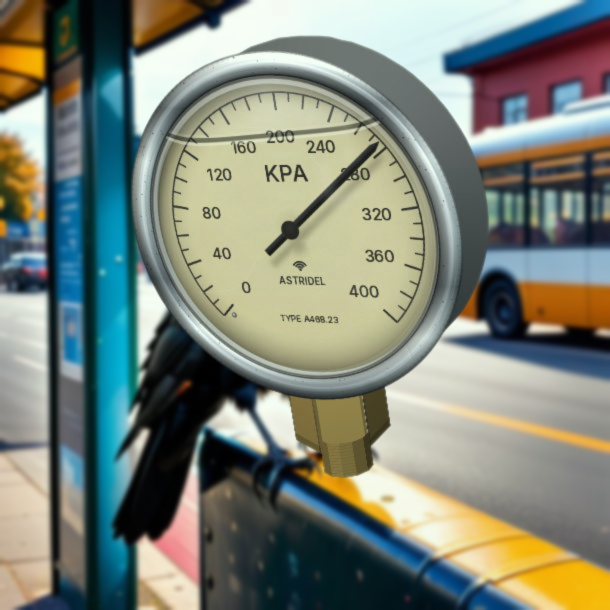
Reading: 275 kPa
